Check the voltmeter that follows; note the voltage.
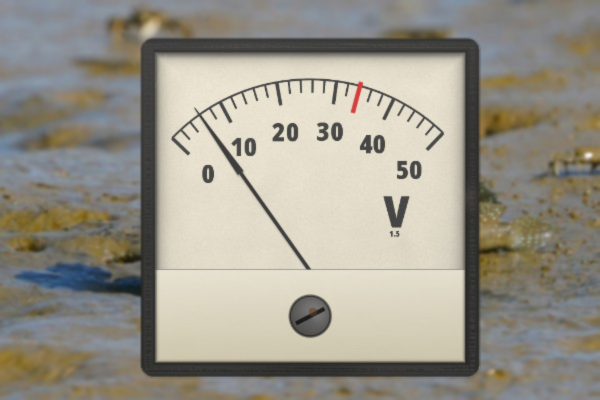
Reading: 6 V
